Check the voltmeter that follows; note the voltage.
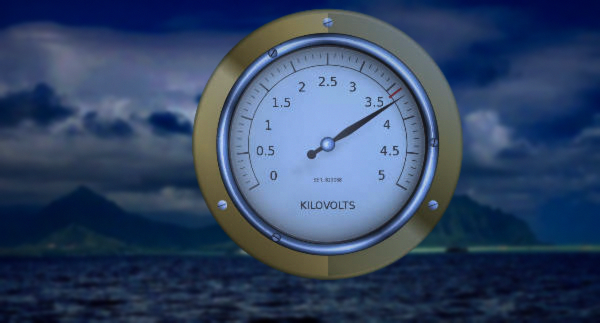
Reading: 3.7 kV
